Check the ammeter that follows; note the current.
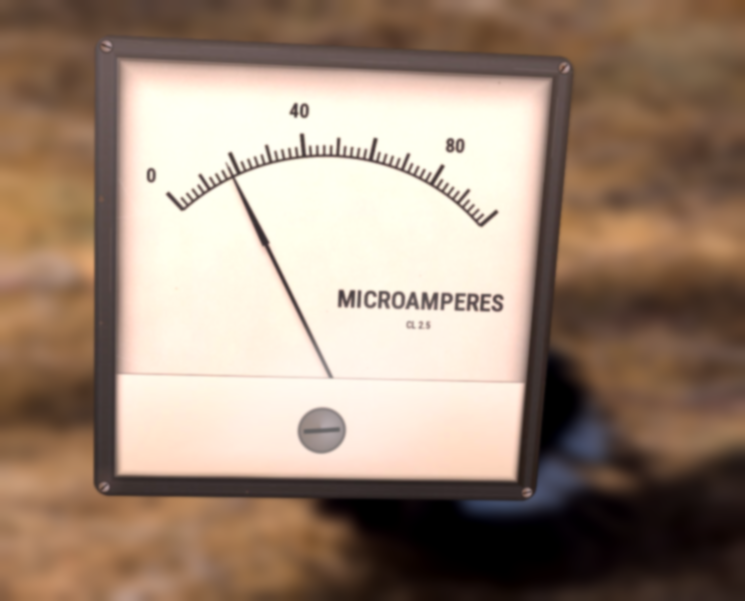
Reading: 18 µA
